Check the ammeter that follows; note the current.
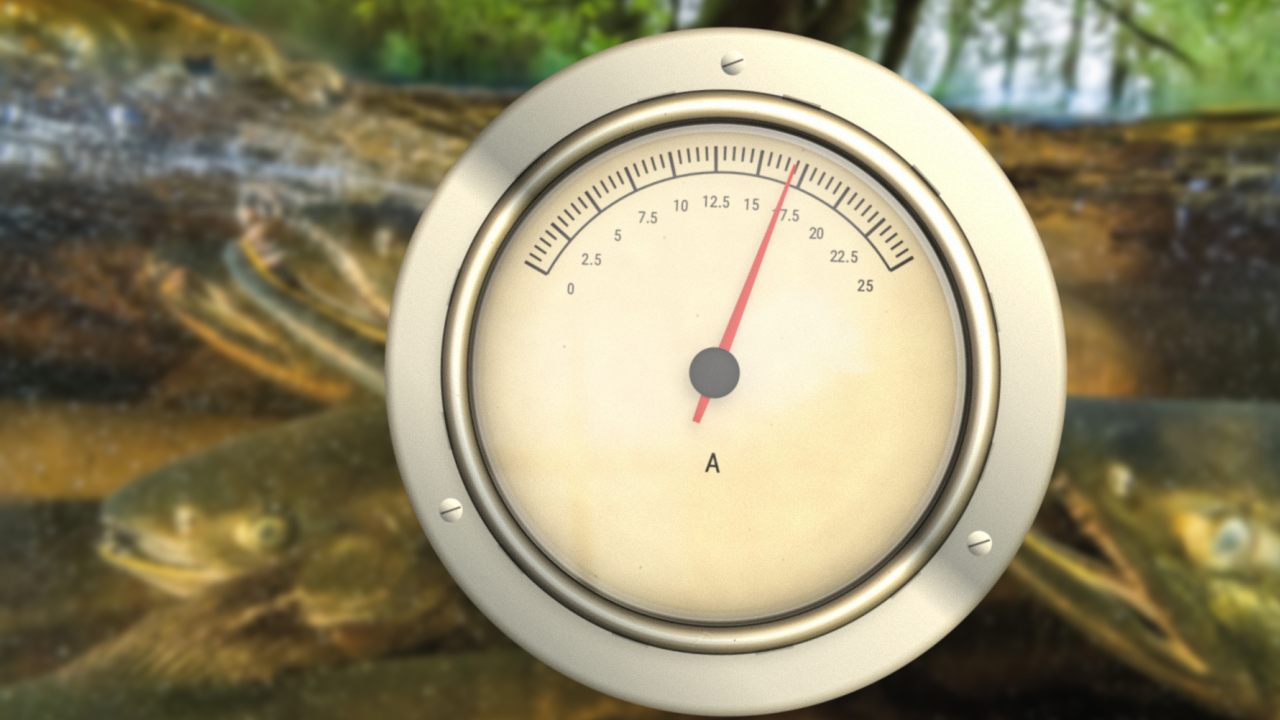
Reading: 17 A
